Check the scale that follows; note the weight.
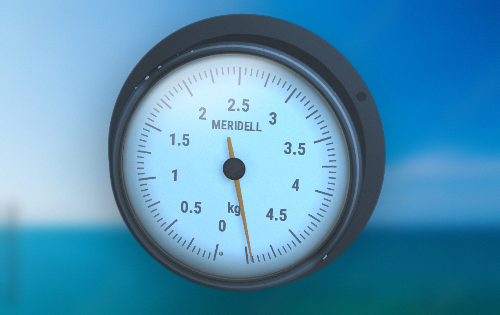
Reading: 4.95 kg
